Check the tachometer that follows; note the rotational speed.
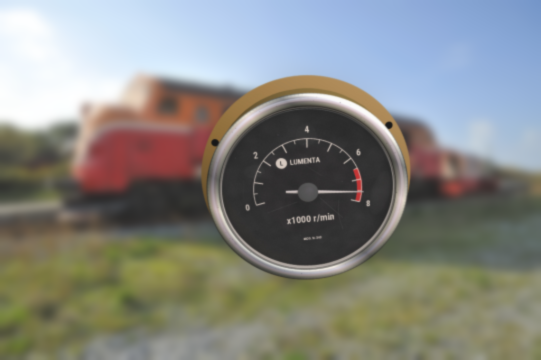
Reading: 7500 rpm
